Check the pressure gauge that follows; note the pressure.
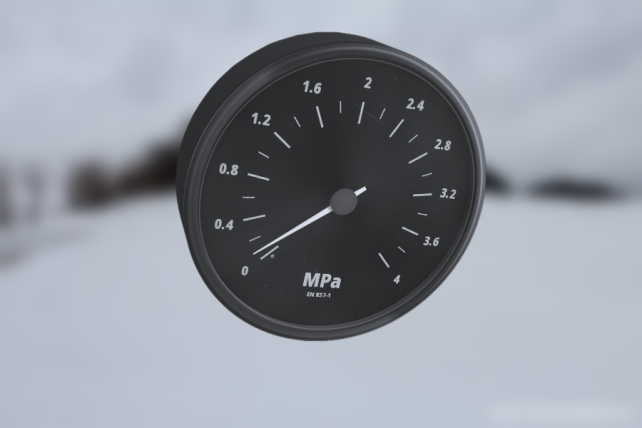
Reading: 0.1 MPa
